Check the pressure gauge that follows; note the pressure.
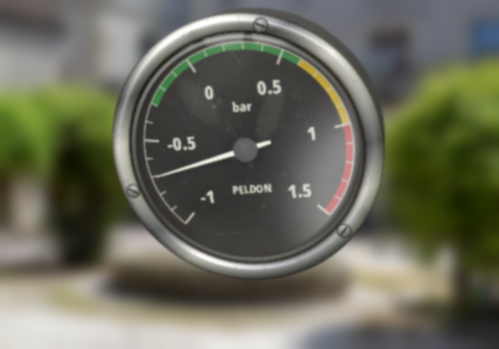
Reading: -0.7 bar
